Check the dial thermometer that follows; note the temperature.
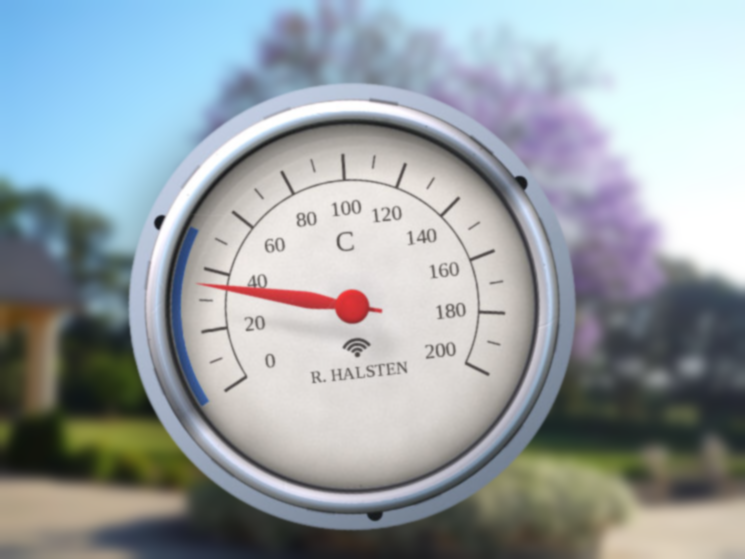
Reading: 35 °C
